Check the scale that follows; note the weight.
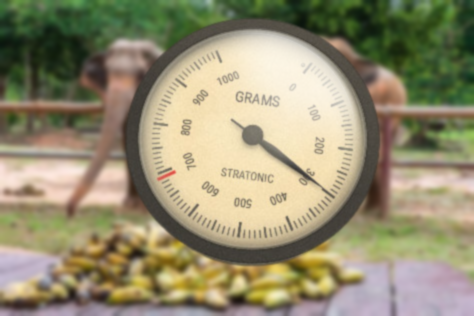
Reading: 300 g
